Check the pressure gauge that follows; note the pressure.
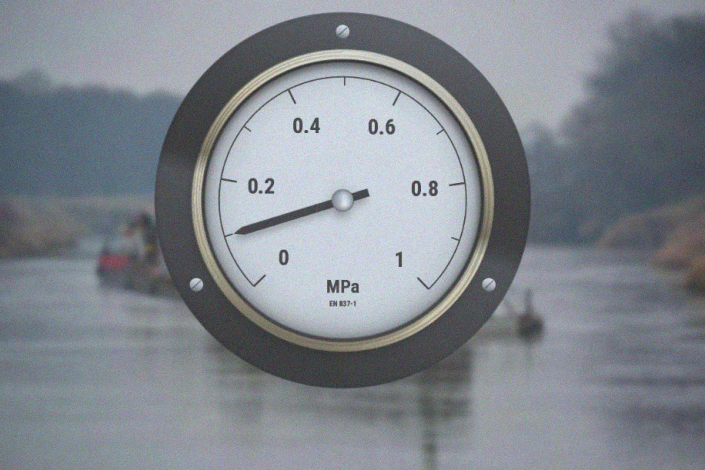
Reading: 0.1 MPa
